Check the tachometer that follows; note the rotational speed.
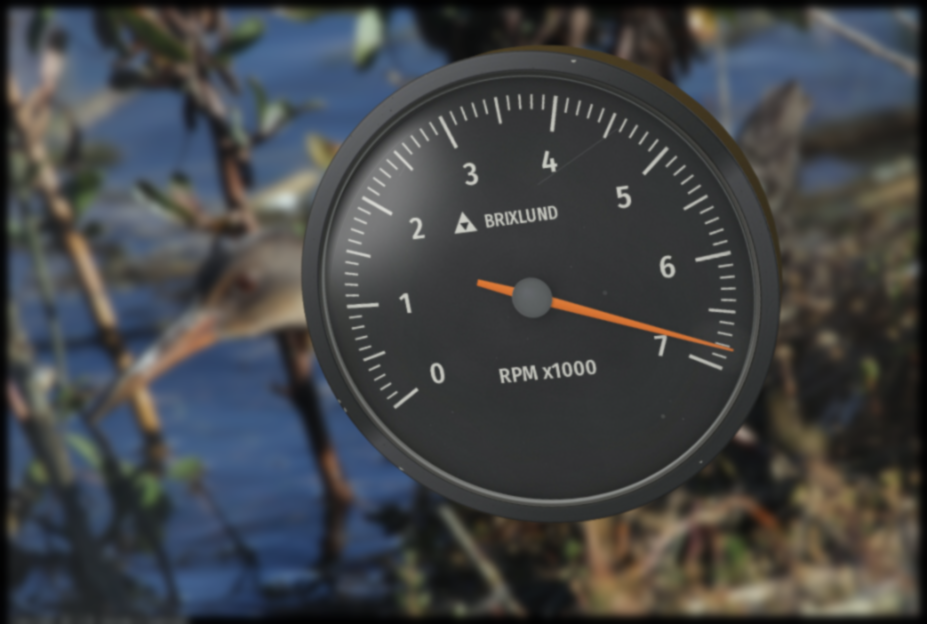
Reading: 6800 rpm
